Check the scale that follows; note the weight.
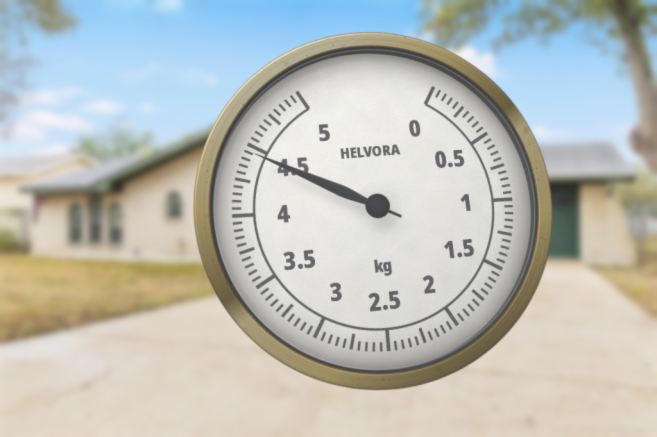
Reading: 4.45 kg
